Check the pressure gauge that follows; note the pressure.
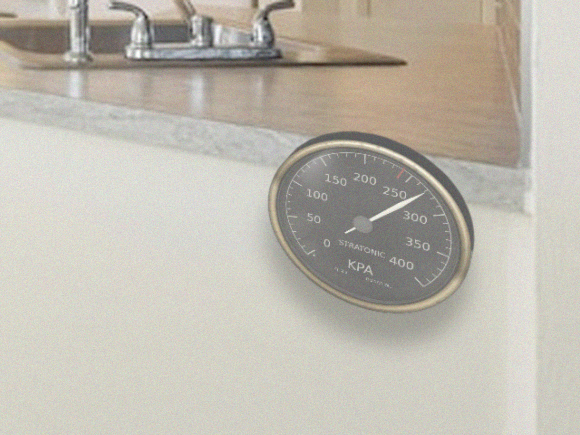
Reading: 270 kPa
